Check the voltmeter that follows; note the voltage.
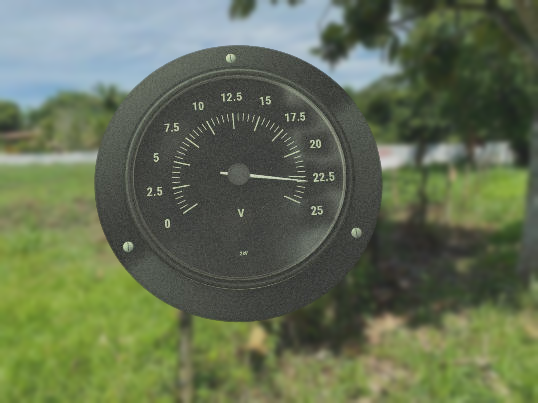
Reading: 23 V
